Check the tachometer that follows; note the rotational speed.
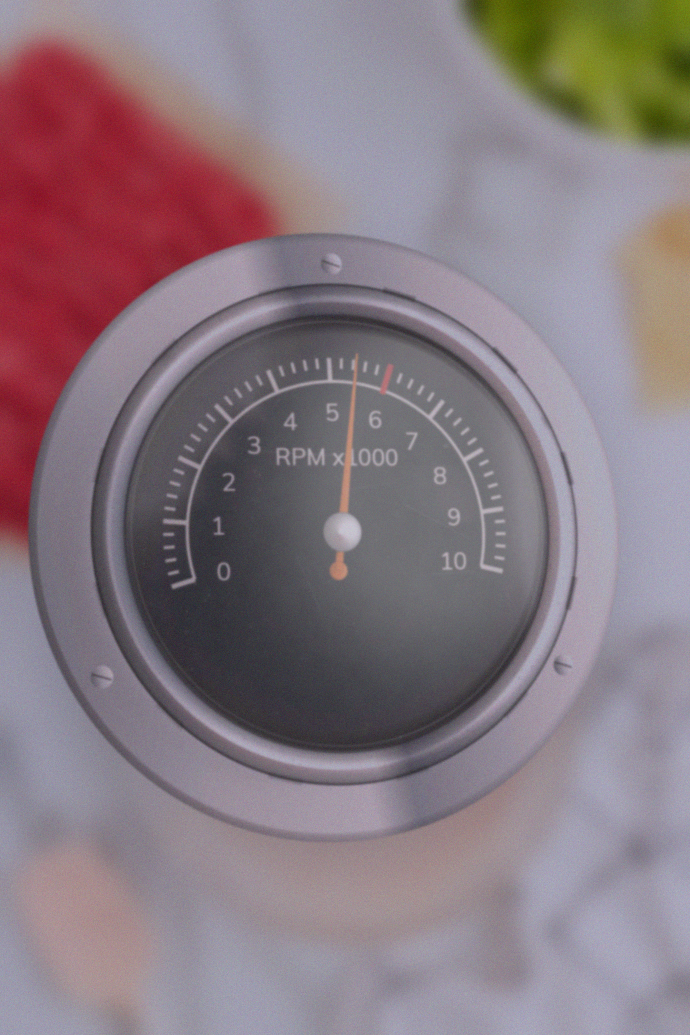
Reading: 5400 rpm
